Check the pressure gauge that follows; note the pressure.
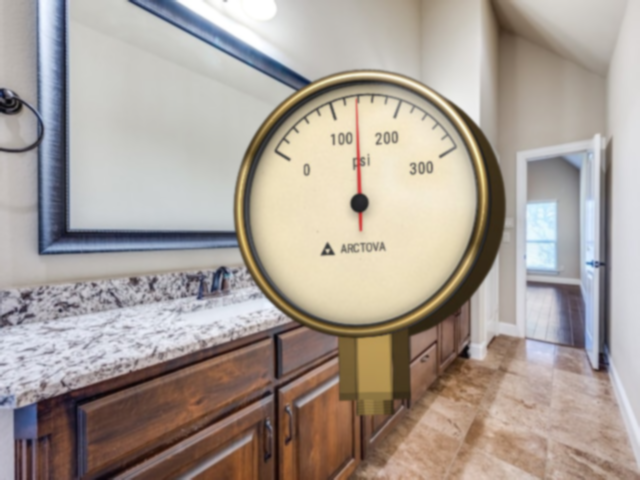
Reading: 140 psi
